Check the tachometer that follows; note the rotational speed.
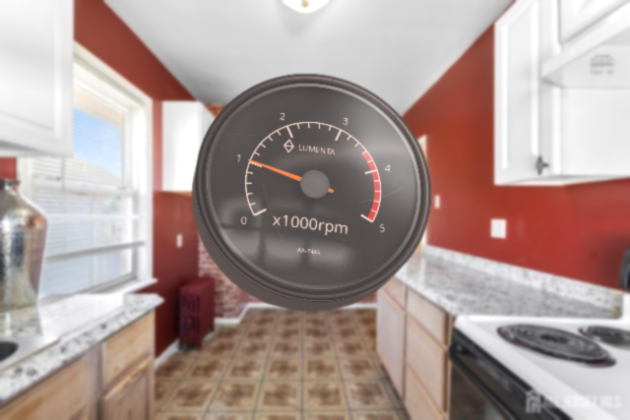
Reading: 1000 rpm
